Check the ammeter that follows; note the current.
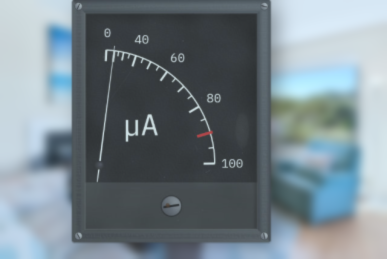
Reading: 20 µA
